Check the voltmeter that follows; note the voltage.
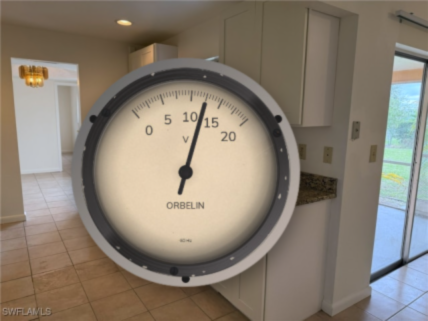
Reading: 12.5 V
